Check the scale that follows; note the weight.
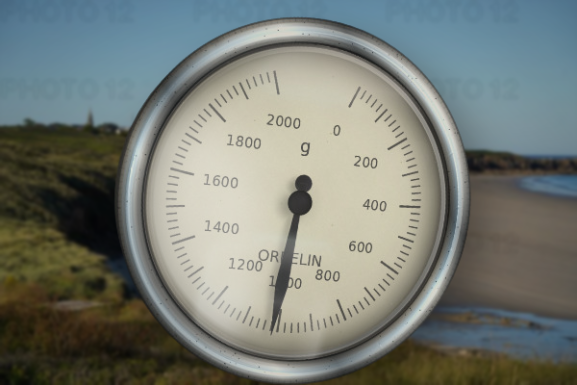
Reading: 1020 g
